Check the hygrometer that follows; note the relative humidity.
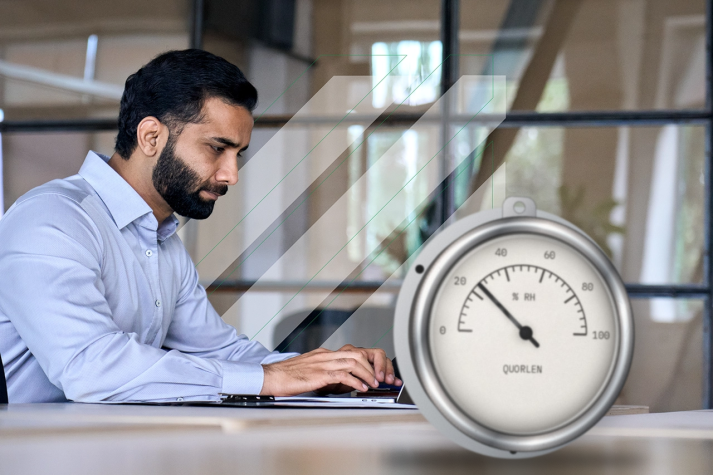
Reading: 24 %
